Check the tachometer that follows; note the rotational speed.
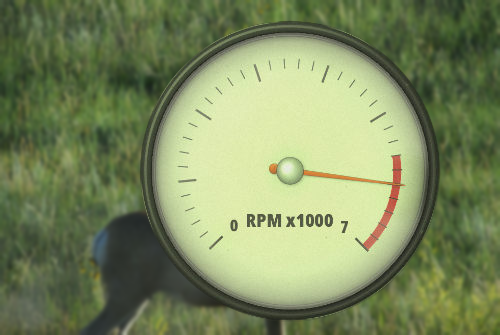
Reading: 6000 rpm
